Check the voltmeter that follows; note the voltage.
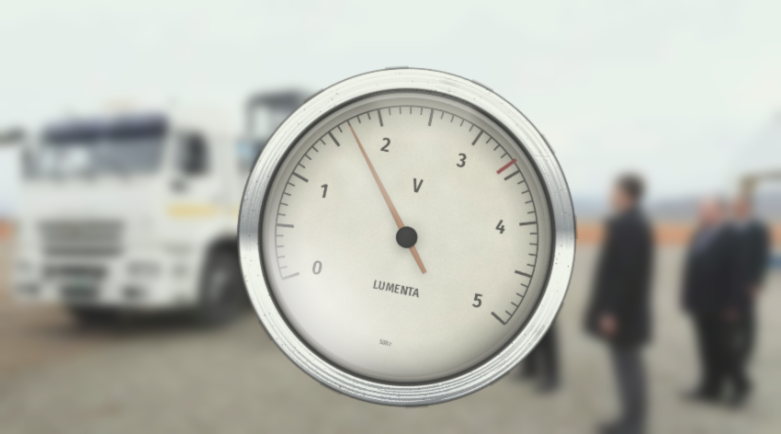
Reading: 1.7 V
